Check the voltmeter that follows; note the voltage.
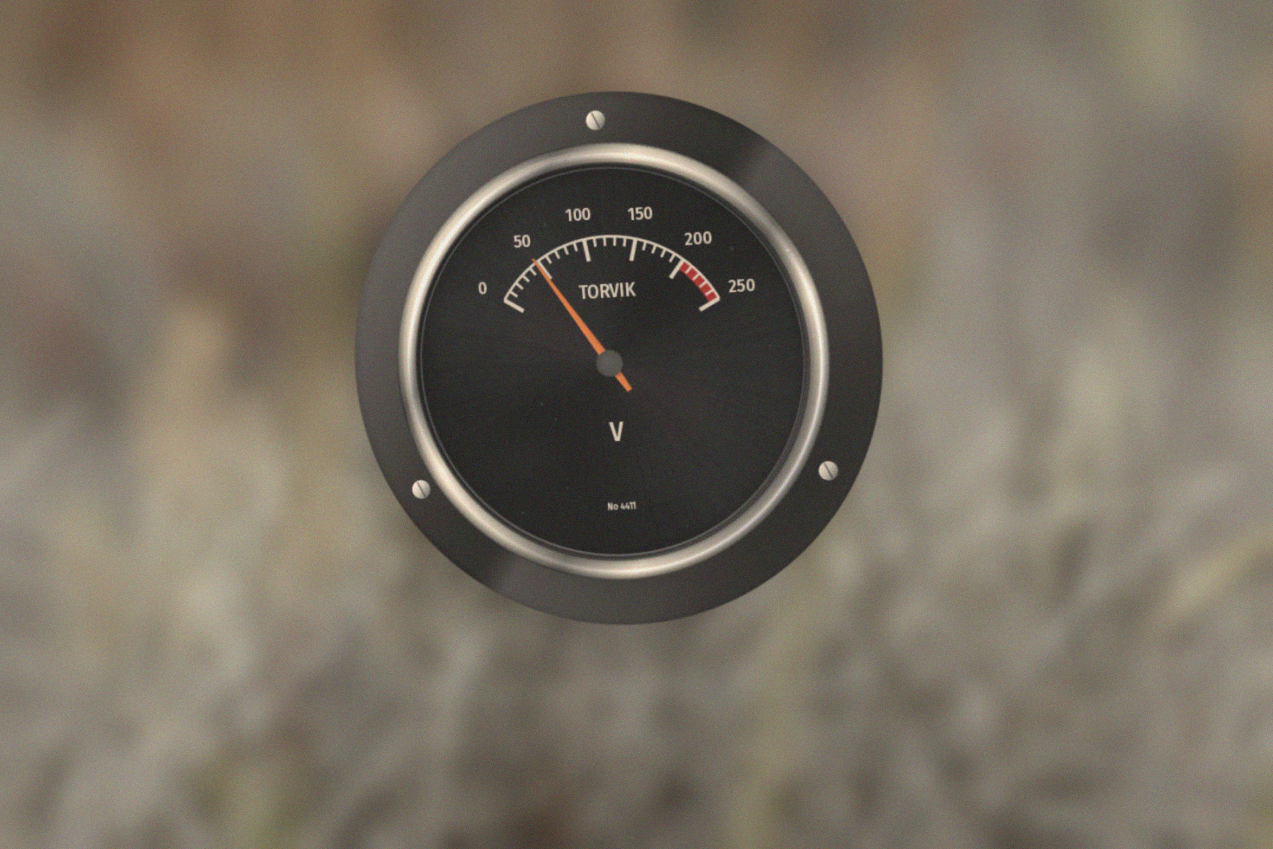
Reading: 50 V
